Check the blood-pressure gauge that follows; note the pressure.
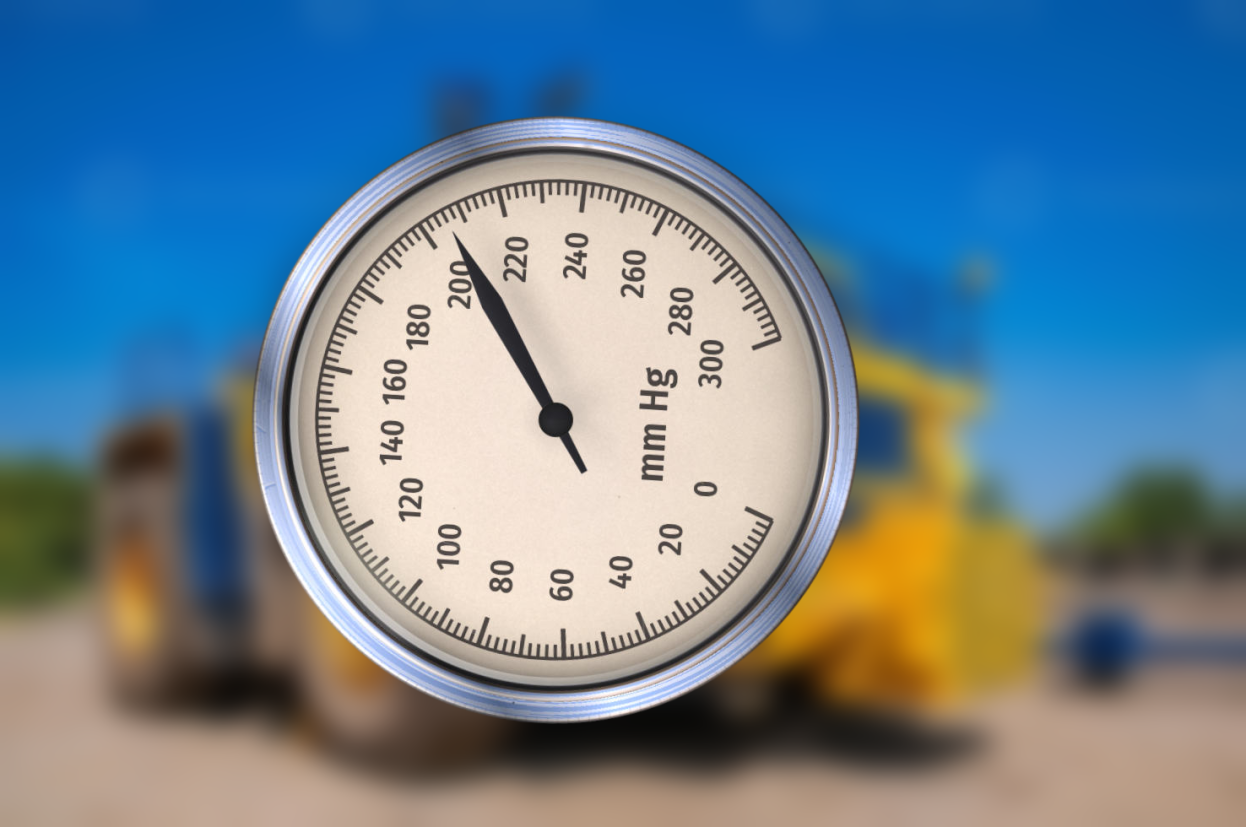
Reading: 206 mmHg
